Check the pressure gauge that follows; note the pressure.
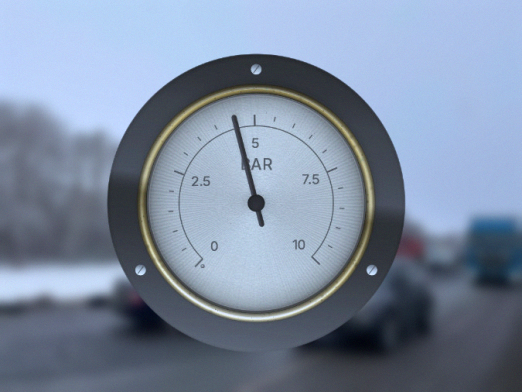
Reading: 4.5 bar
